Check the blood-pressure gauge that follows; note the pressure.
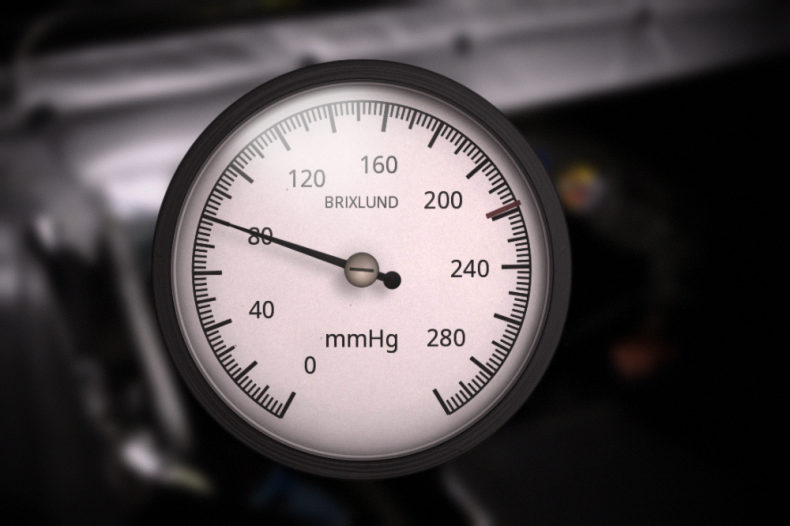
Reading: 80 mmHg
